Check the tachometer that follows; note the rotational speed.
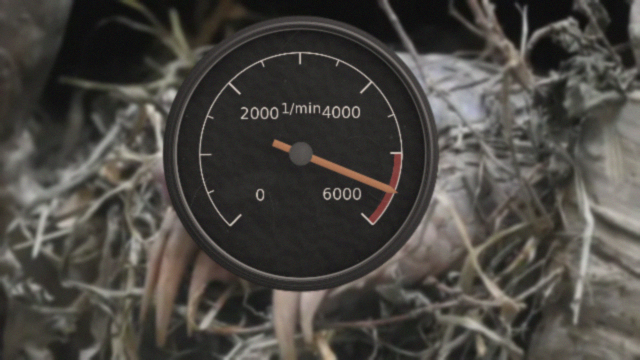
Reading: 5500 rpm
